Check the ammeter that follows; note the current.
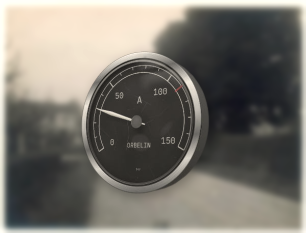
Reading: 30 A
